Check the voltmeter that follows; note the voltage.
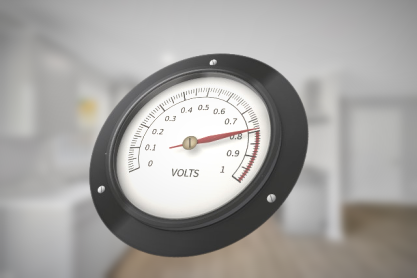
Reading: 0.8 V
